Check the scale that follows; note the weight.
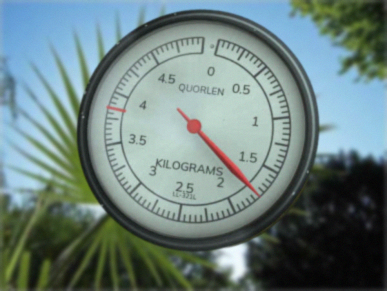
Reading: 1.75 kg
